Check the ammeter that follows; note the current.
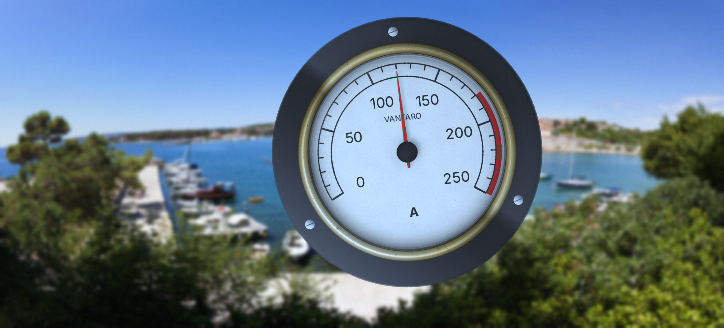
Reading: 120 A
